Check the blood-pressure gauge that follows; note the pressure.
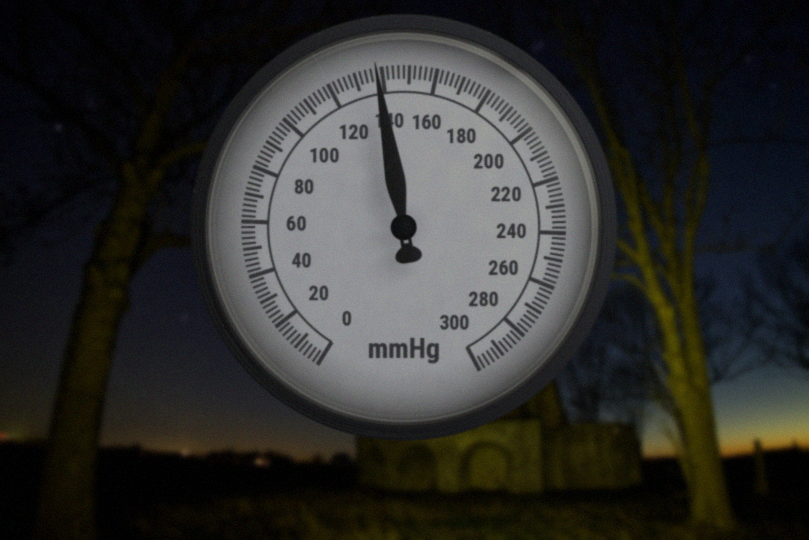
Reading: 138 mmHg
